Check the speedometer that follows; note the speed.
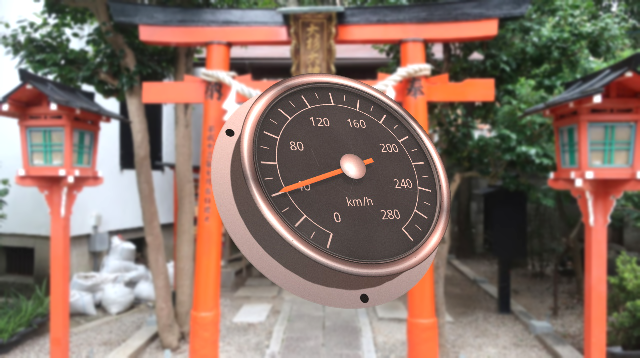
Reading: 40 km/h
